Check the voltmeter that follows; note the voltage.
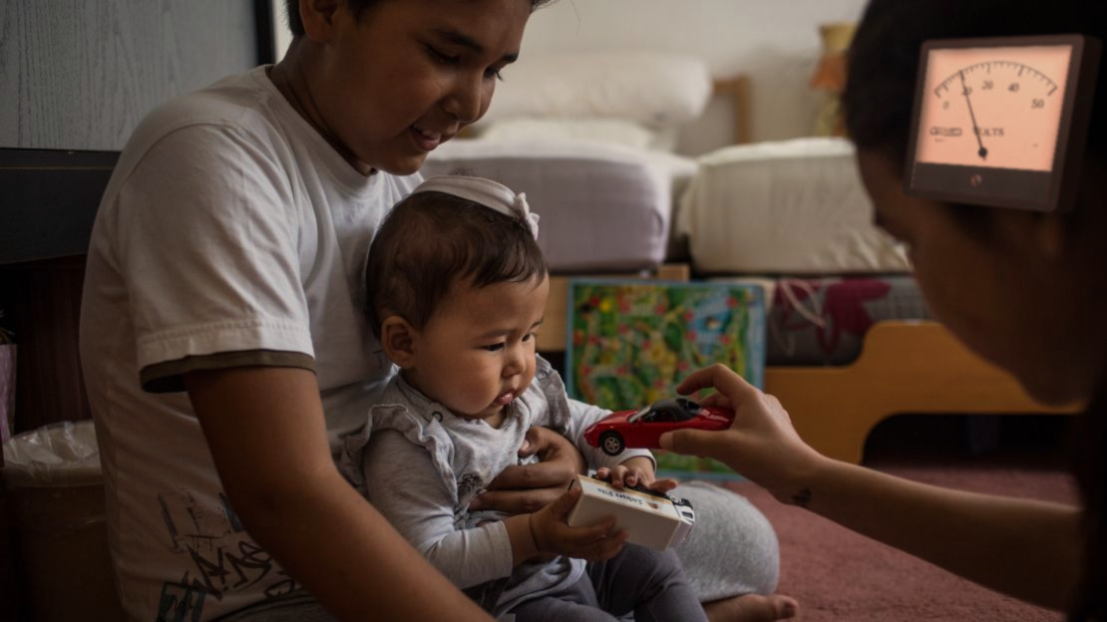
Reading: 20 V
